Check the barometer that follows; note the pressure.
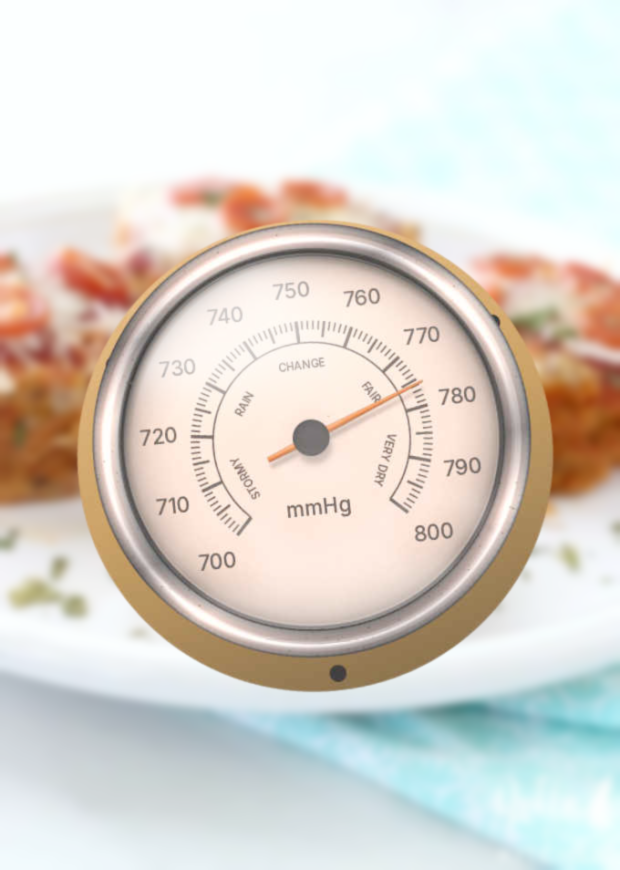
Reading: 776 mmHg
